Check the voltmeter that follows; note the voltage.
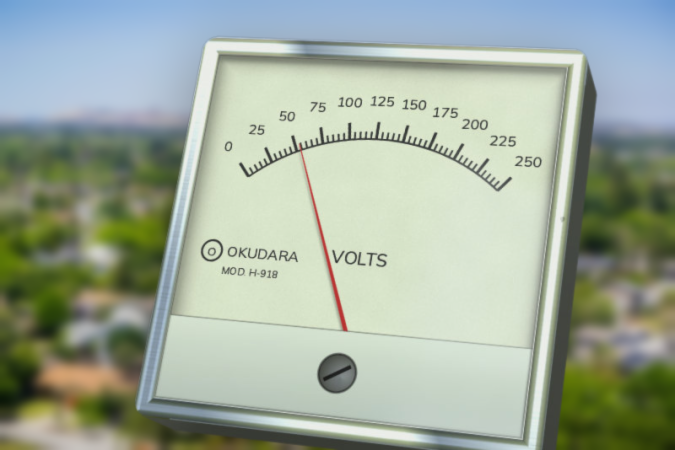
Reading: 55 V
